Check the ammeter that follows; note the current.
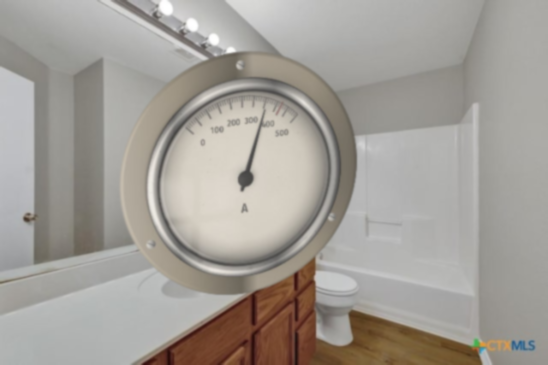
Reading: 350 A
